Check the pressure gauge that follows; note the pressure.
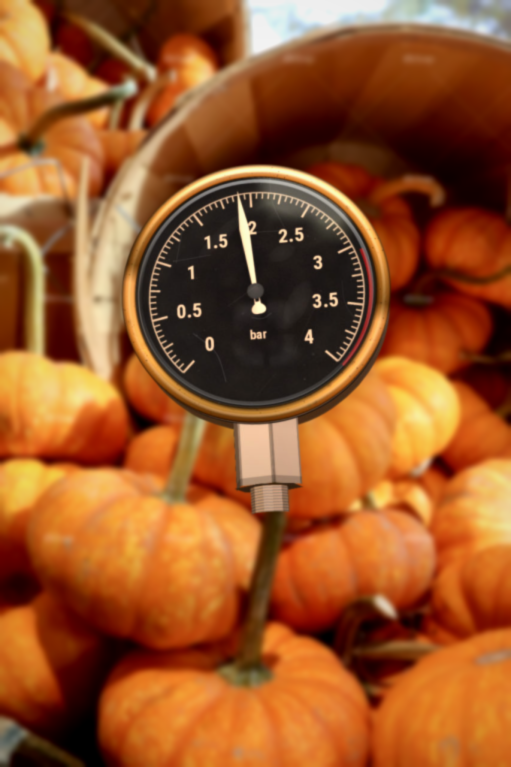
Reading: 1.9 bar
